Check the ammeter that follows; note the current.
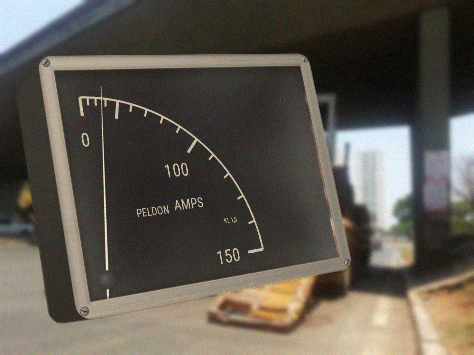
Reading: 35 A
